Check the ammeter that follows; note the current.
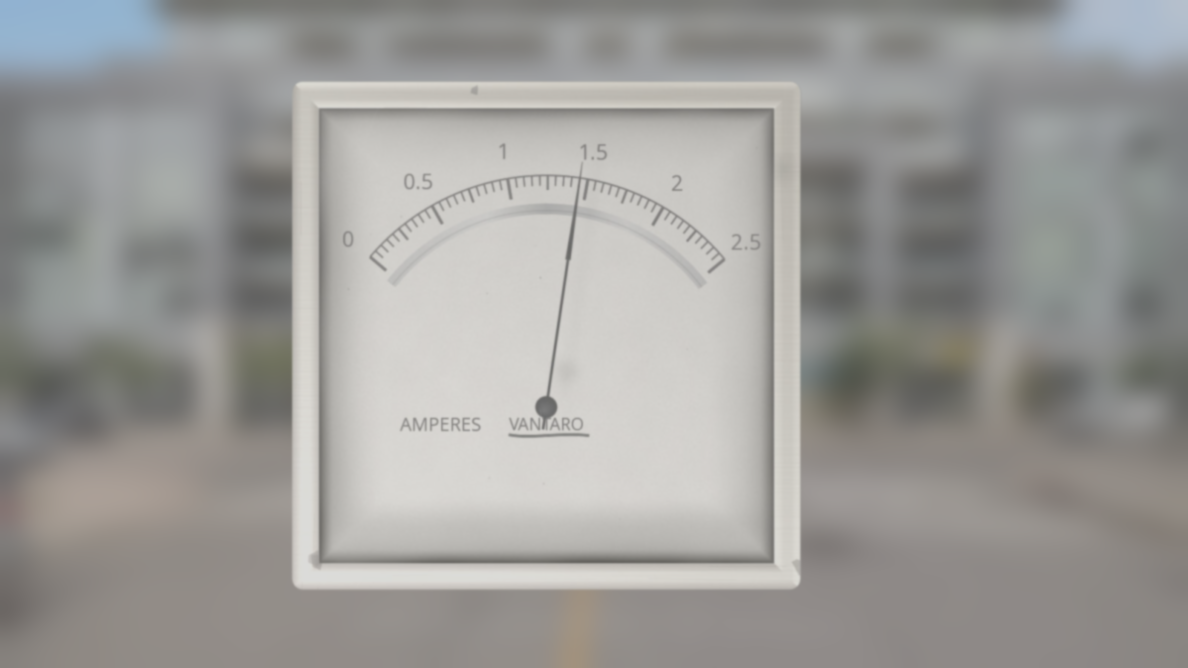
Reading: 1.45 A
